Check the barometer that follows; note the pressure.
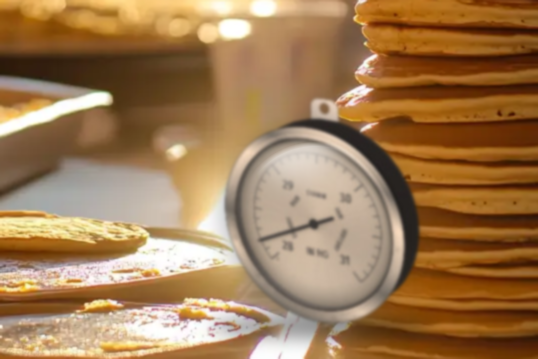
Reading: 28.2 inHg
